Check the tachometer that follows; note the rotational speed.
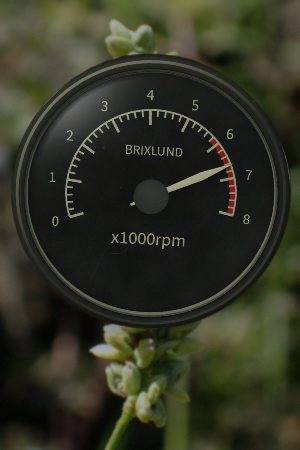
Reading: 6600 rpm
